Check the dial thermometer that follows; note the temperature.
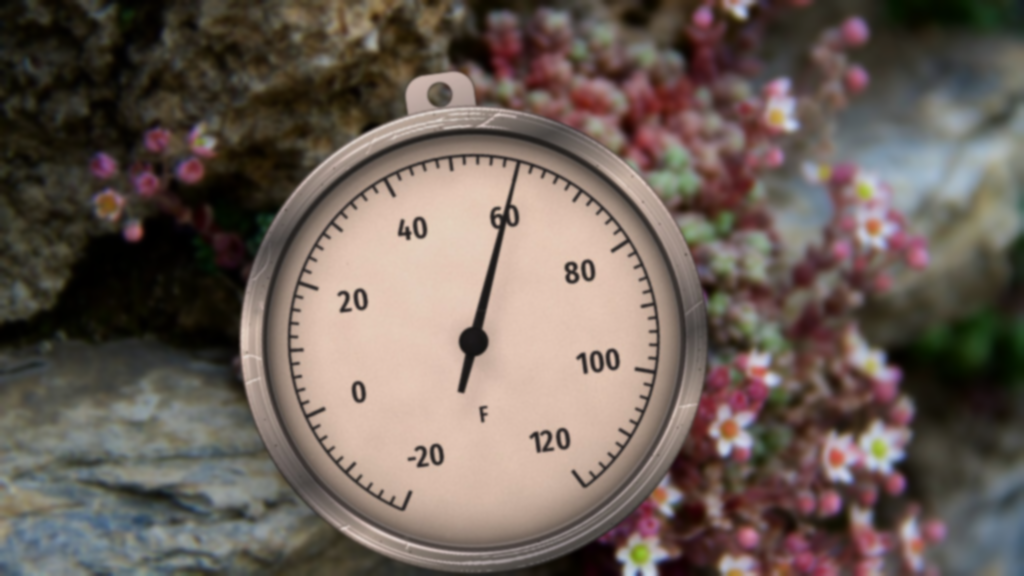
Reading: 60 °F
